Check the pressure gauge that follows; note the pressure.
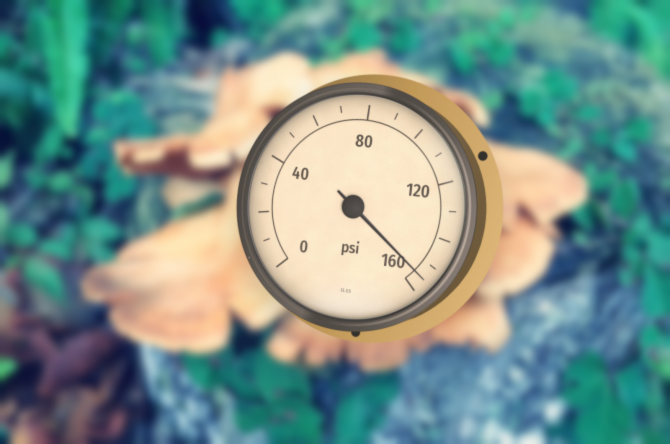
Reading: 155 psi
